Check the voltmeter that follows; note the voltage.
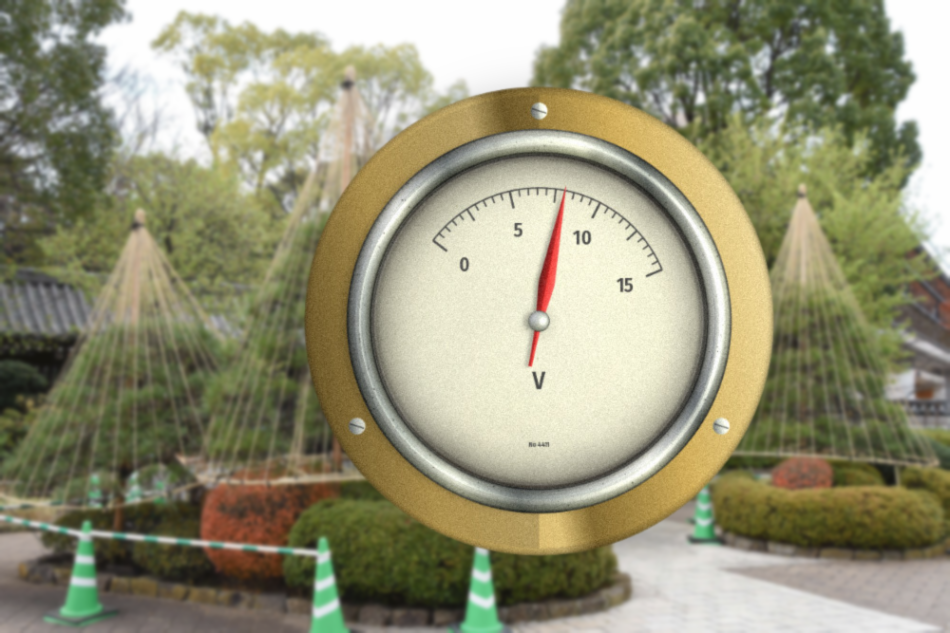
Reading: 8 V
